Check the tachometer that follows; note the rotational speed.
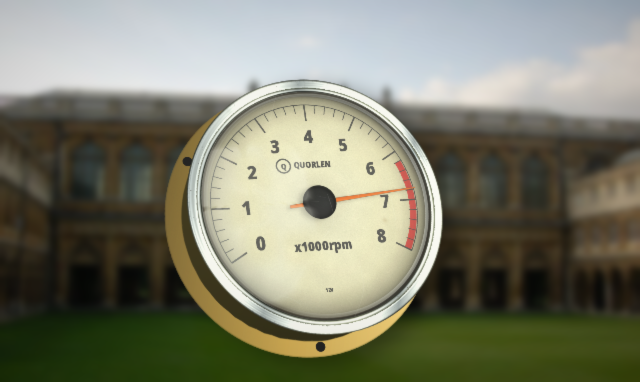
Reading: 6800 rpm
